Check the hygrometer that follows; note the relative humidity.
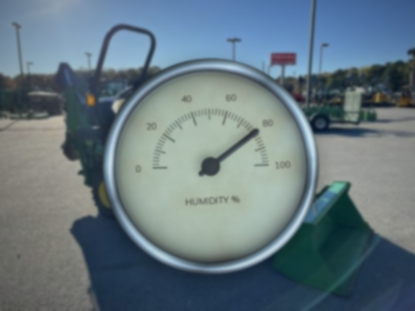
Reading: 80 %
